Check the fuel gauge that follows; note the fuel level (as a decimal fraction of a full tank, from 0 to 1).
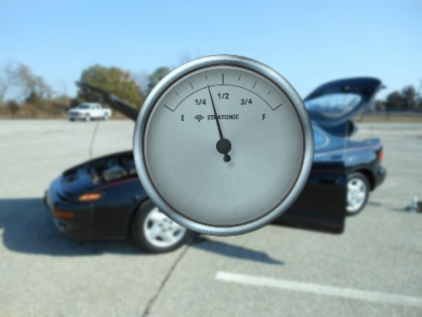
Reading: 0.375
